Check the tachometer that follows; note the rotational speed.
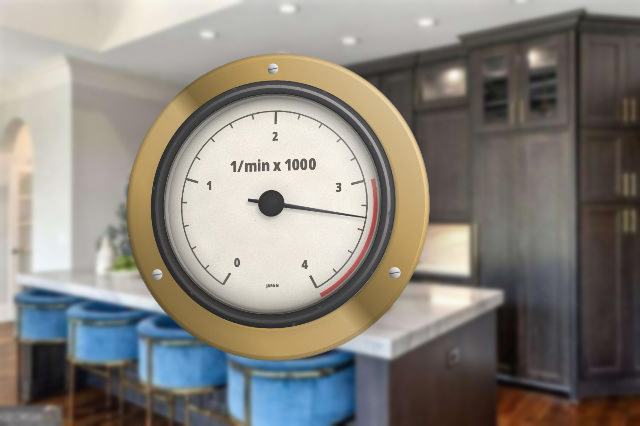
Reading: 3300 rpm
